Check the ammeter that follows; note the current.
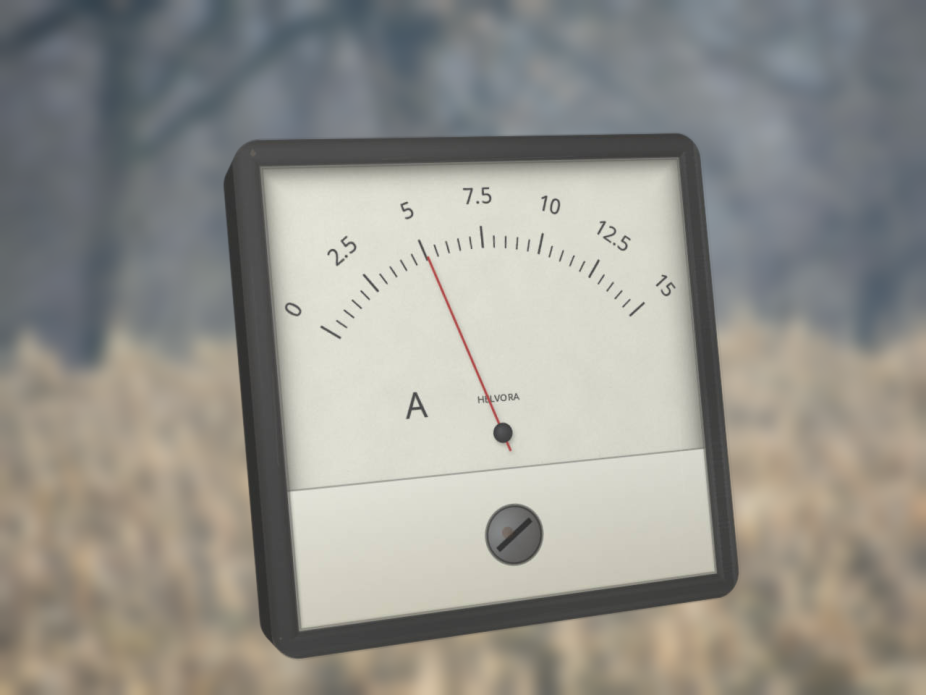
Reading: 5 A
